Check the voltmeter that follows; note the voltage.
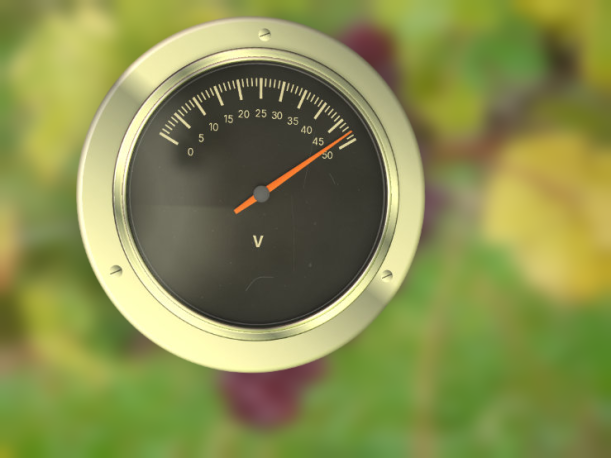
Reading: 48 V
